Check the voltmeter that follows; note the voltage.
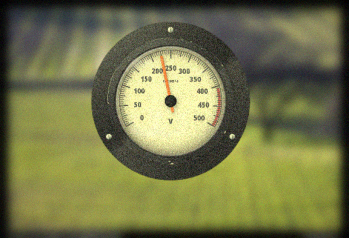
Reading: 225 V
